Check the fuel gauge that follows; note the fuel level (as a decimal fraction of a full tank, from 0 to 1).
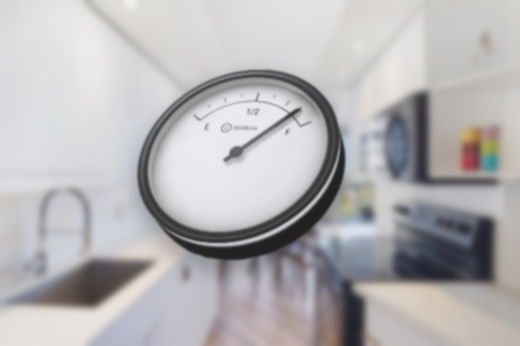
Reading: 0.875
